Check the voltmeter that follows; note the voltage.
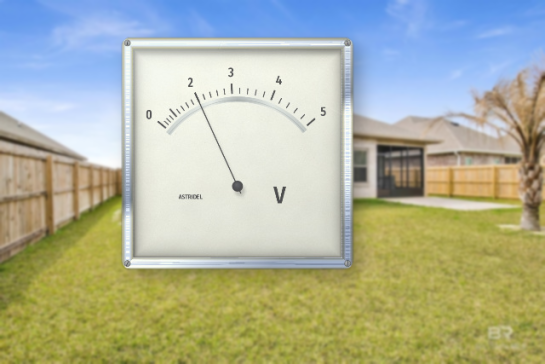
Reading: 2 V
